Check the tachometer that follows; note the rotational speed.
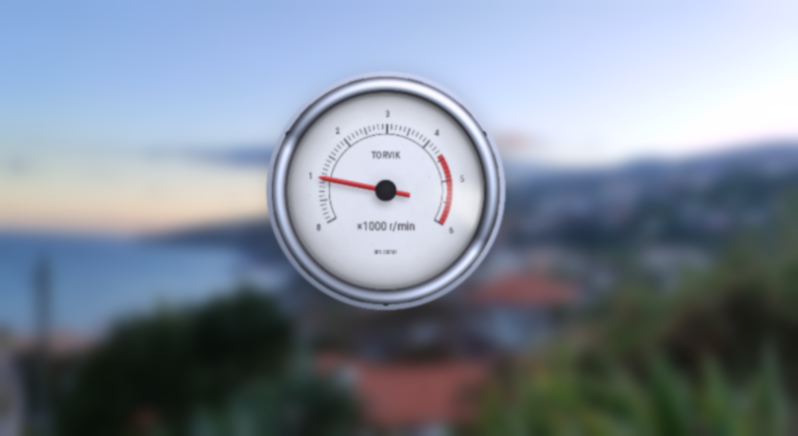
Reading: 1000 rpm
